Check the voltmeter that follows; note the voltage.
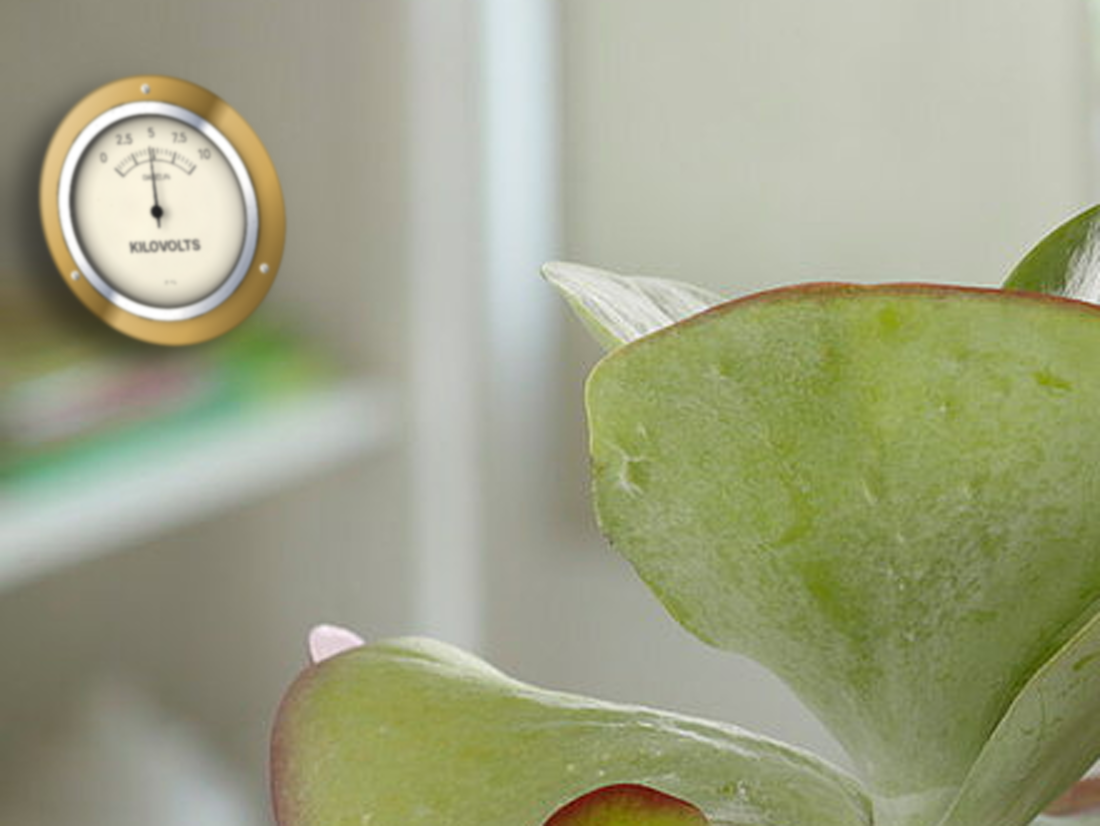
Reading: 5 kV
